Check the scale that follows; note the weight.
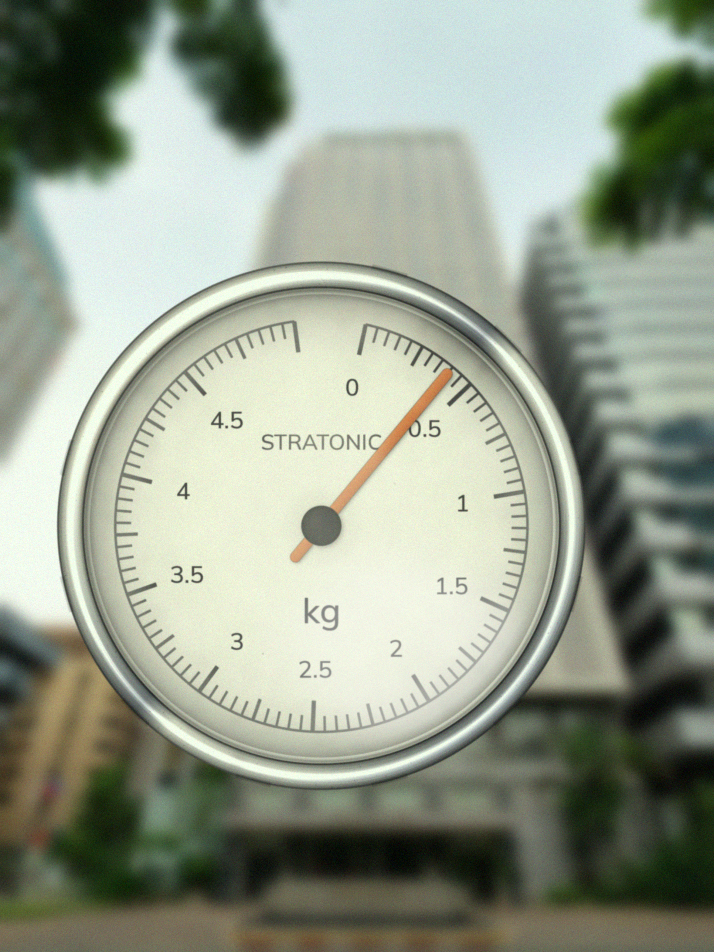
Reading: 0.4 kg
